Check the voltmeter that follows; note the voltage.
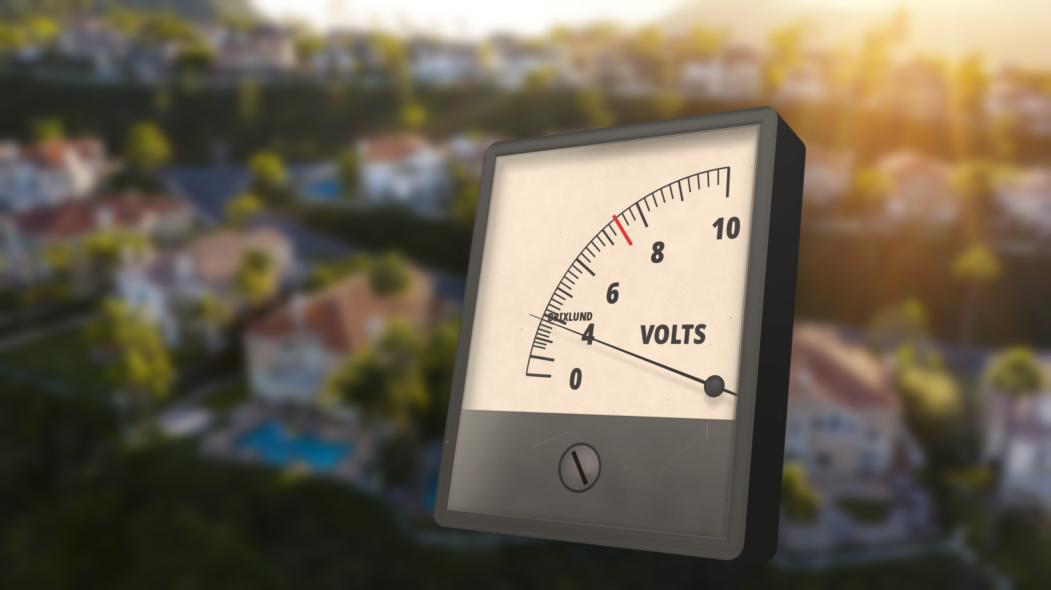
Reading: 3.8 V
